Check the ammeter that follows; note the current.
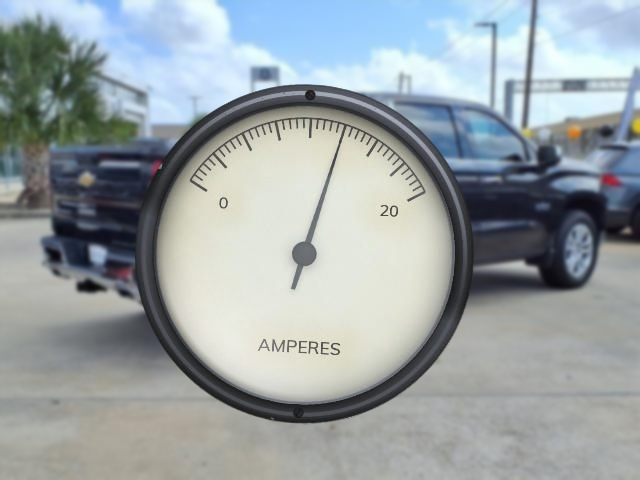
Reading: 12.5 A
